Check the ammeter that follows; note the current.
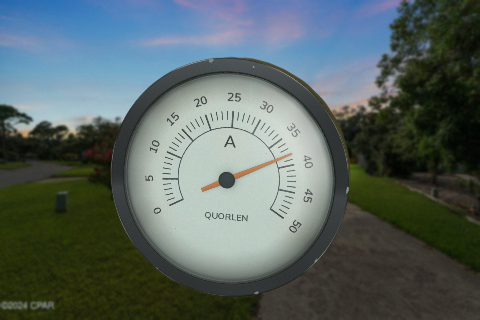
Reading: 38 A
